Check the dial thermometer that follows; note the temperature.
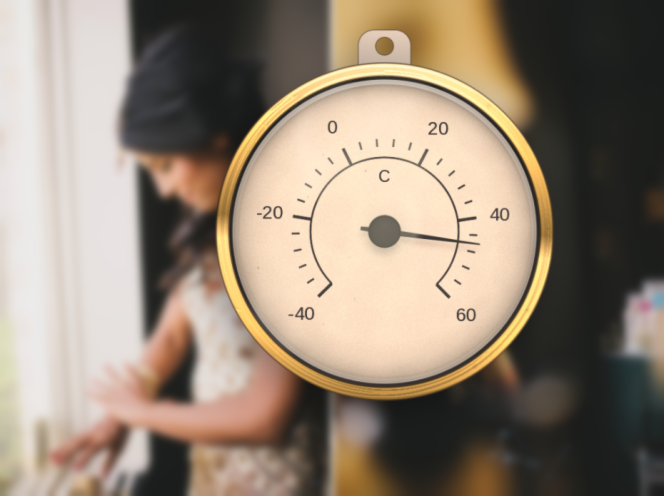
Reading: 46 °C
